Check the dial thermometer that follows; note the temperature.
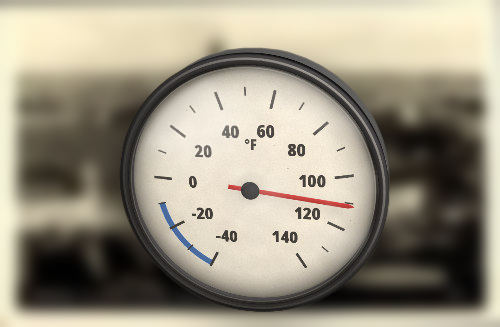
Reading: 110 °F
